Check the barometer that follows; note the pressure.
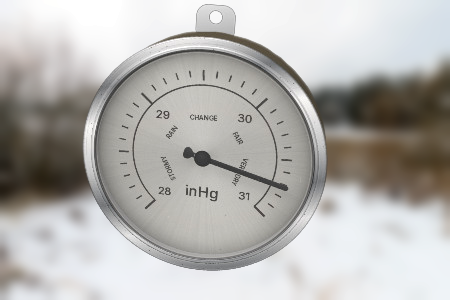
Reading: 30.7 inHg
